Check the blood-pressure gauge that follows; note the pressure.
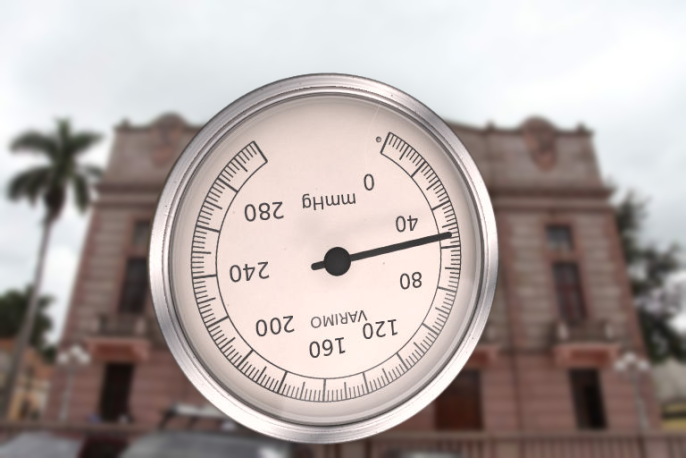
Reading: 54 mmHg
